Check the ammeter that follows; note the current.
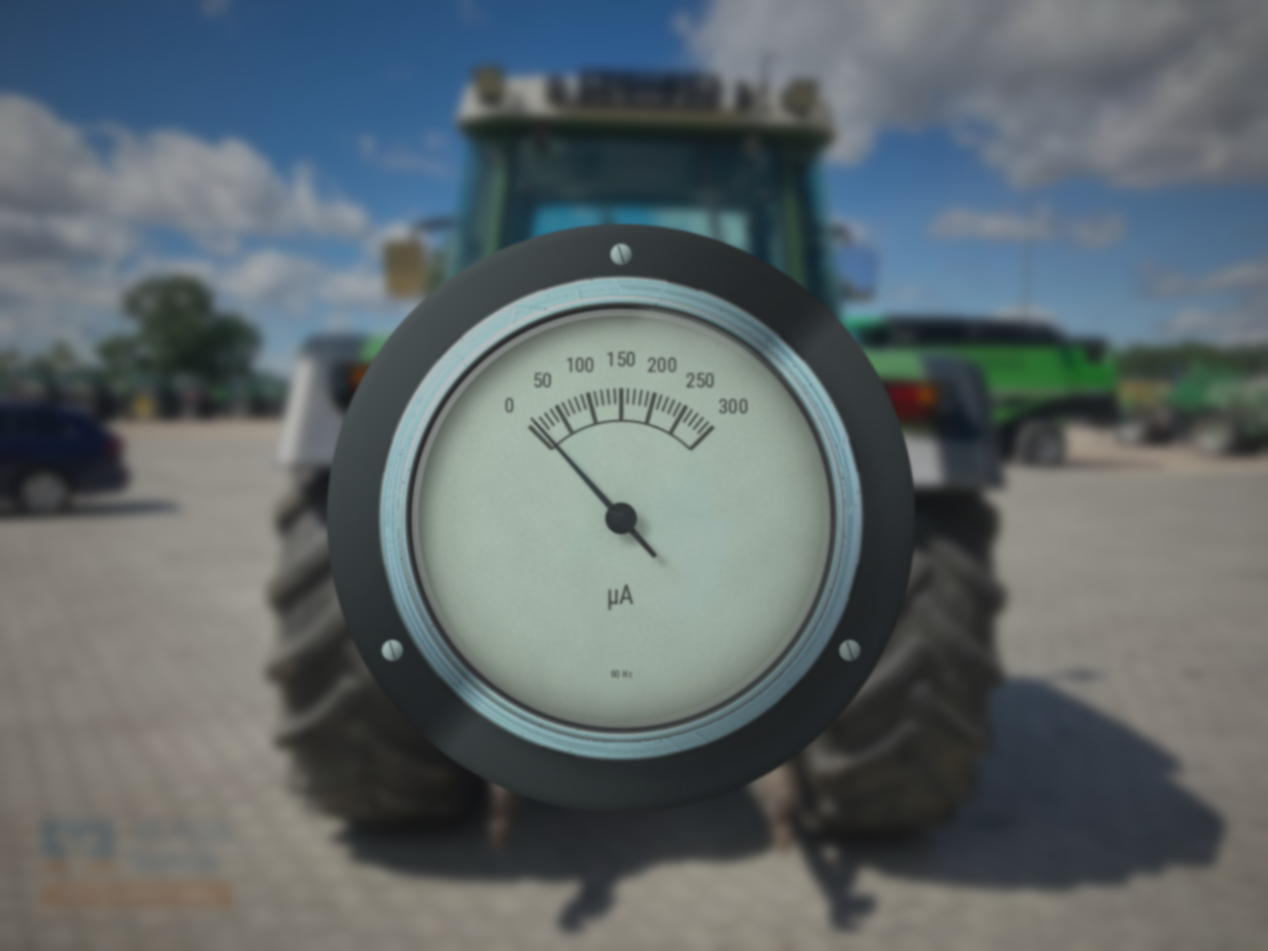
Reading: 10 µA
